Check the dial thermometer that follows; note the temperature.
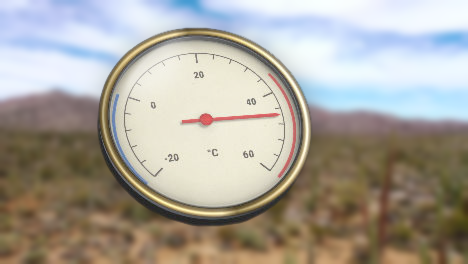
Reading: 46 °C
